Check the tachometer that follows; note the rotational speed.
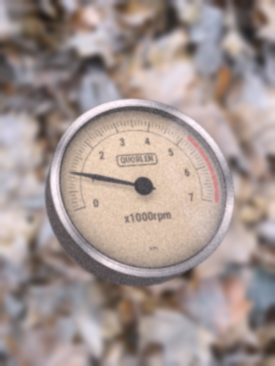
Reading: 1000 rpm
